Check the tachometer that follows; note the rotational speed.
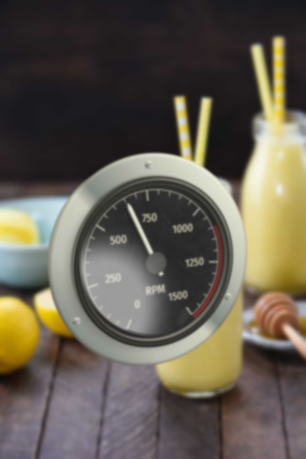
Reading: 650 rpm
